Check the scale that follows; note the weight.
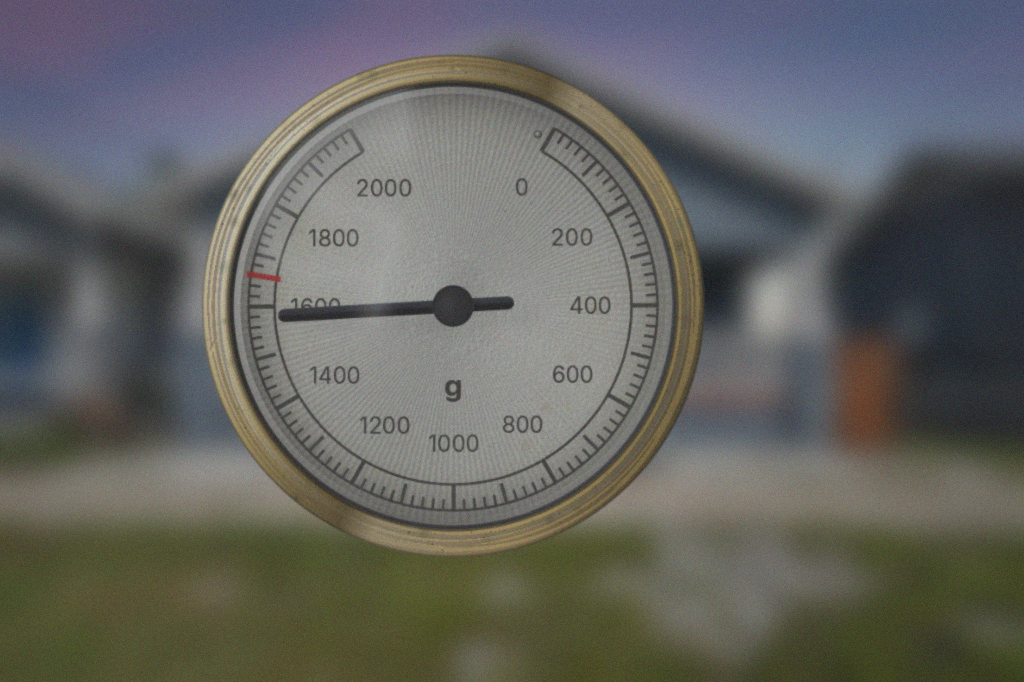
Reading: 1580 g
